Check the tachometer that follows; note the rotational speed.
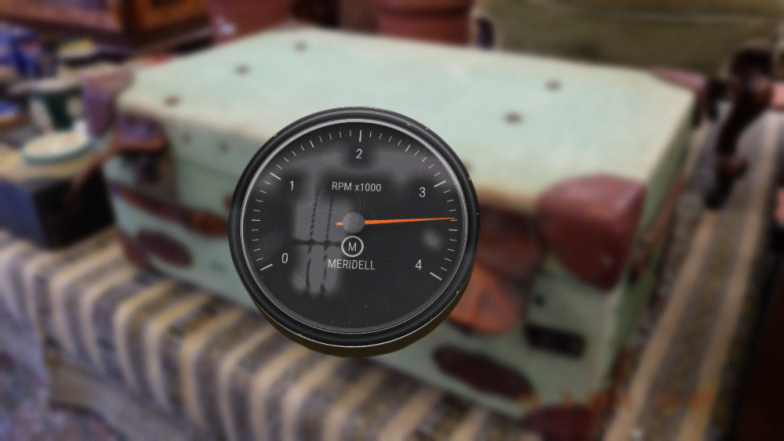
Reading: 3400 rpm
